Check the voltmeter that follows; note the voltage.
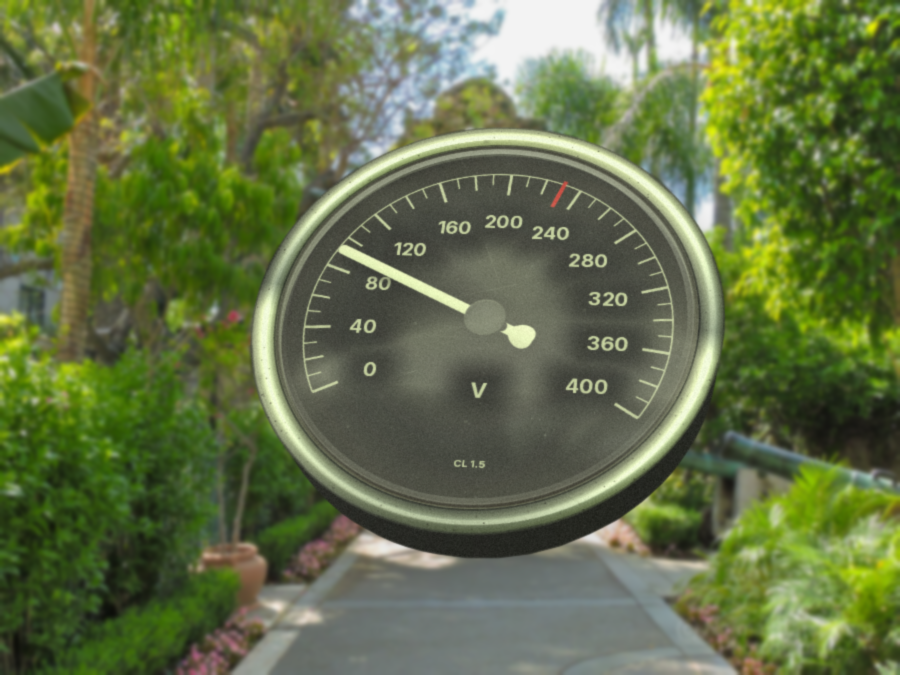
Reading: 90 V
